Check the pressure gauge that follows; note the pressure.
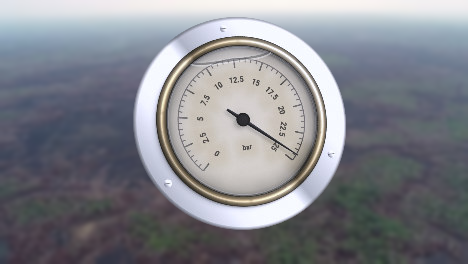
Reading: 24.5 bar
